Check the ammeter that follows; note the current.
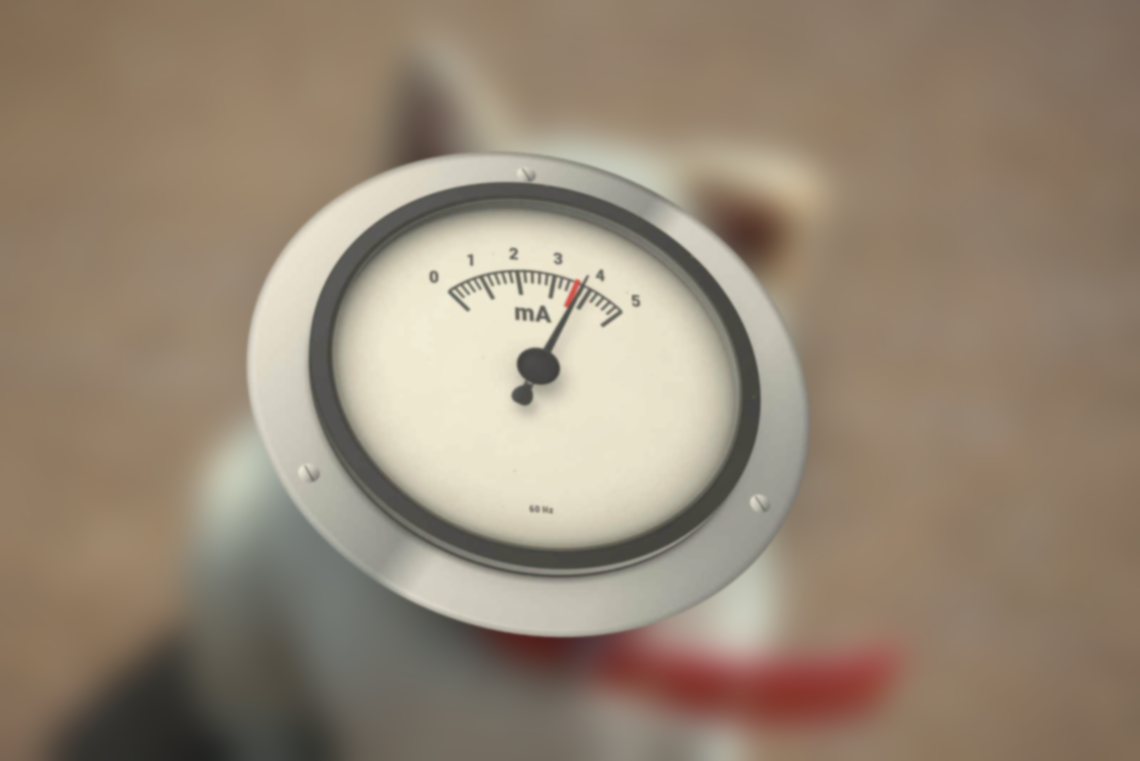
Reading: 3.8 mA
